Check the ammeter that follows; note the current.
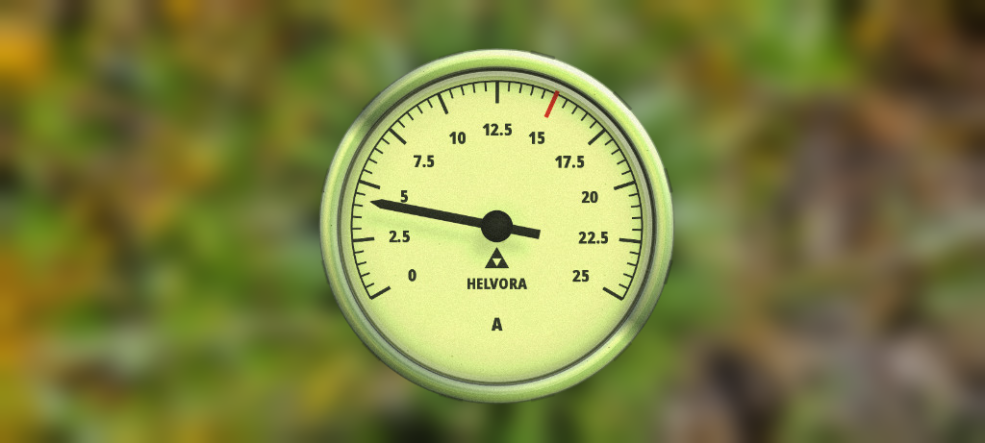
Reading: 4.25 A
